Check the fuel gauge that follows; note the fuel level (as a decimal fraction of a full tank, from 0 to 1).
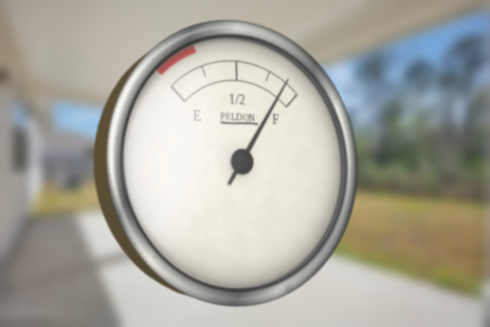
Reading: 0.875
